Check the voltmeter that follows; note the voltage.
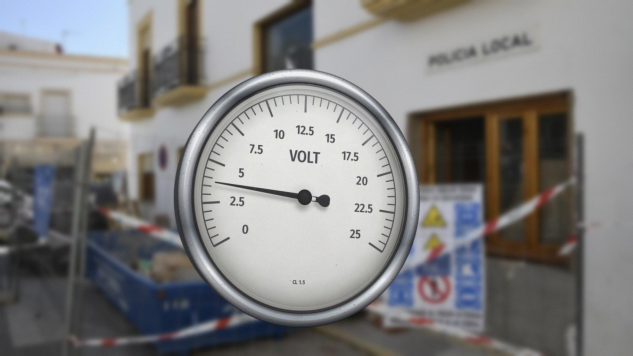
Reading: 3.75 V
